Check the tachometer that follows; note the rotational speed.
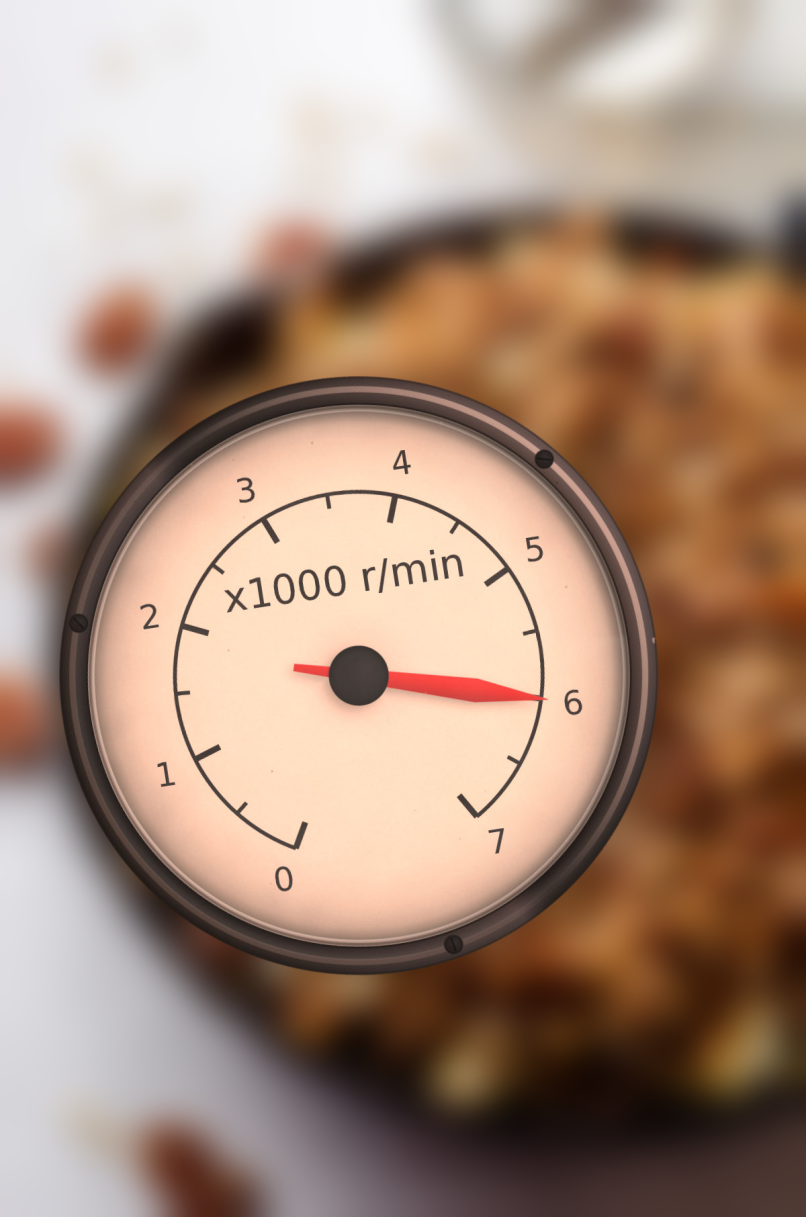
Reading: 6000 rpm
